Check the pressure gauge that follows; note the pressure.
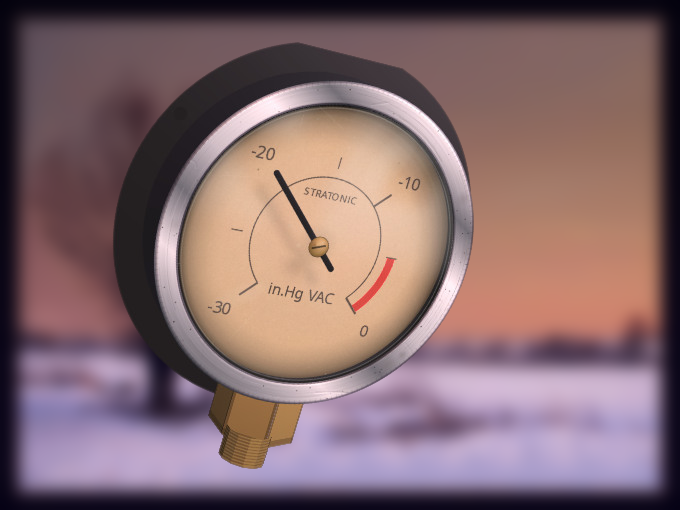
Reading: -20 inHg
